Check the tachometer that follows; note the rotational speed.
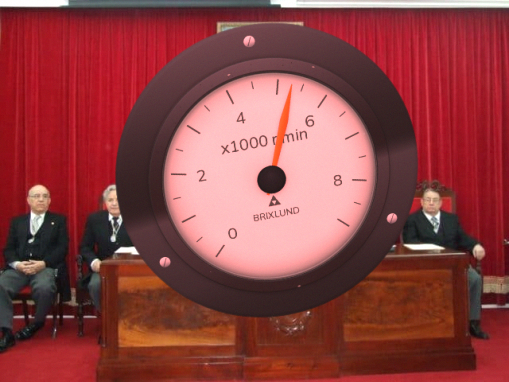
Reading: 5250 rpm
